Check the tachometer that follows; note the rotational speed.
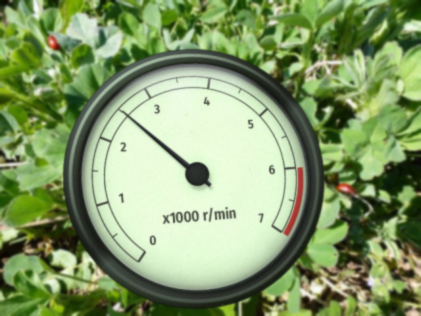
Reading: 2500 rpm
